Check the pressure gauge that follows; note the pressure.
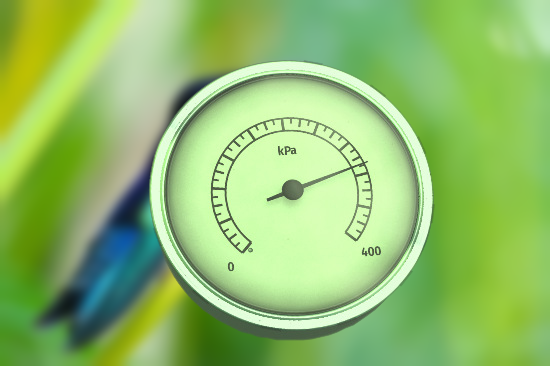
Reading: 310 kPa
